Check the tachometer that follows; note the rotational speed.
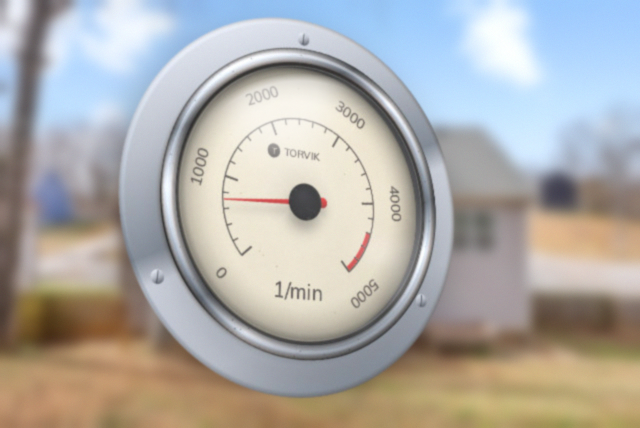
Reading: 700 rpm
